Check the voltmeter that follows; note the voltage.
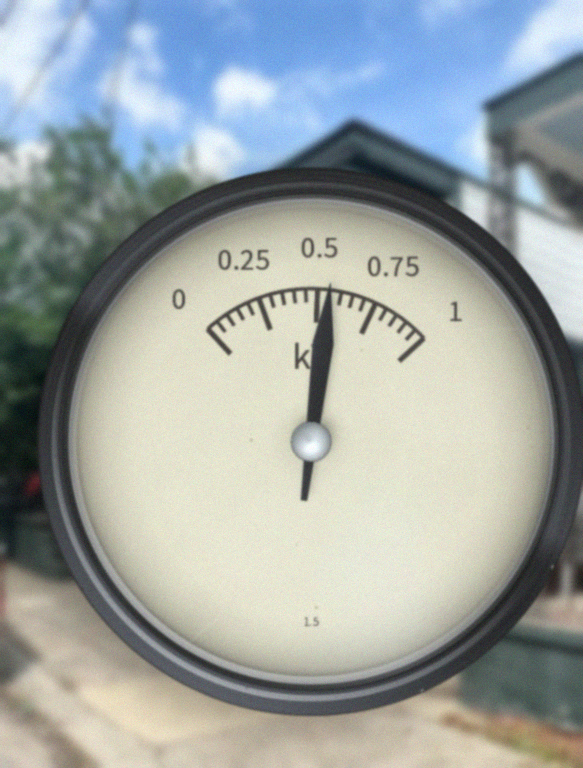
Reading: 0.55 kV
